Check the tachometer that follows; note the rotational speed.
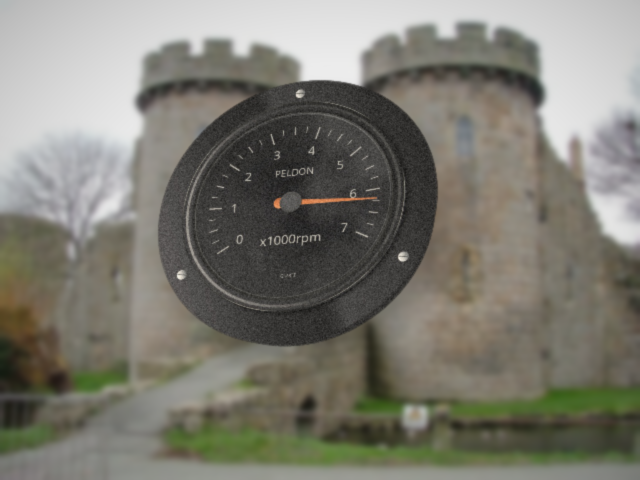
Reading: 6250 rpm
